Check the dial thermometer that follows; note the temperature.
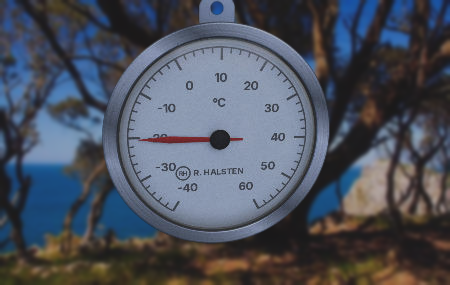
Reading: -20 °C
